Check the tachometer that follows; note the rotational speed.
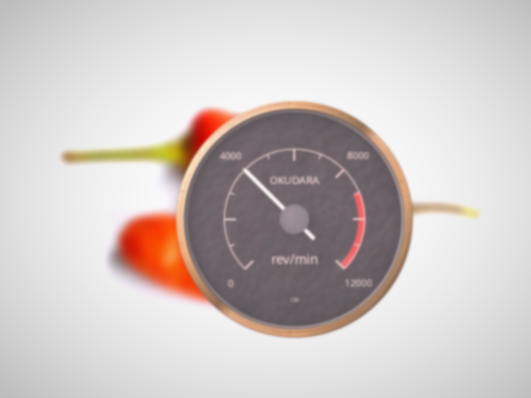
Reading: 4000 rpm
